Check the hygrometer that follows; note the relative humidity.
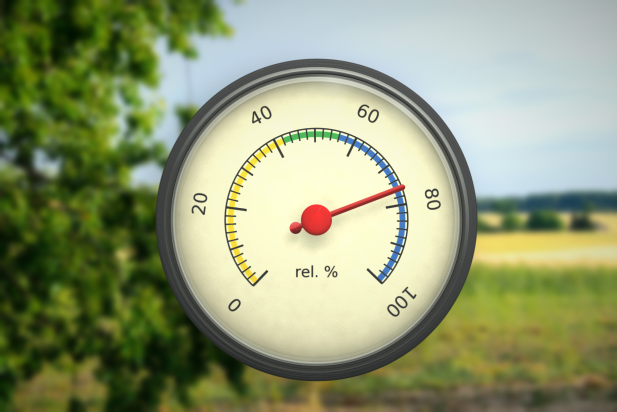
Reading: 76 %
